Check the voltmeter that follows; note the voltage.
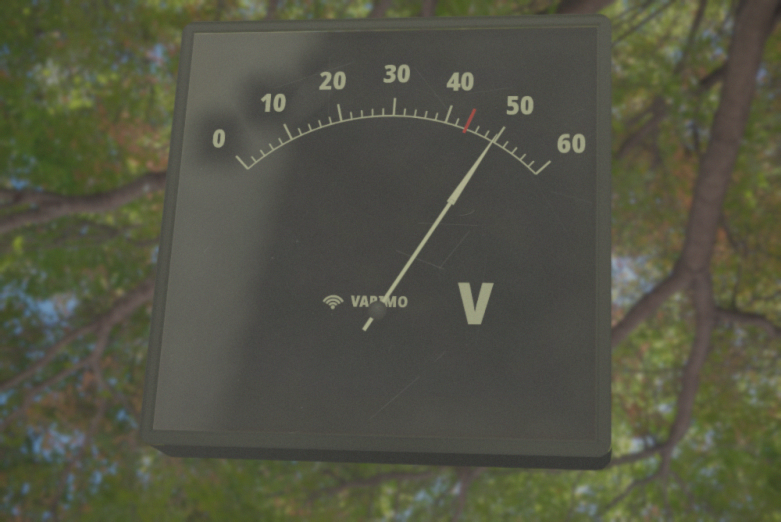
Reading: 50 V
